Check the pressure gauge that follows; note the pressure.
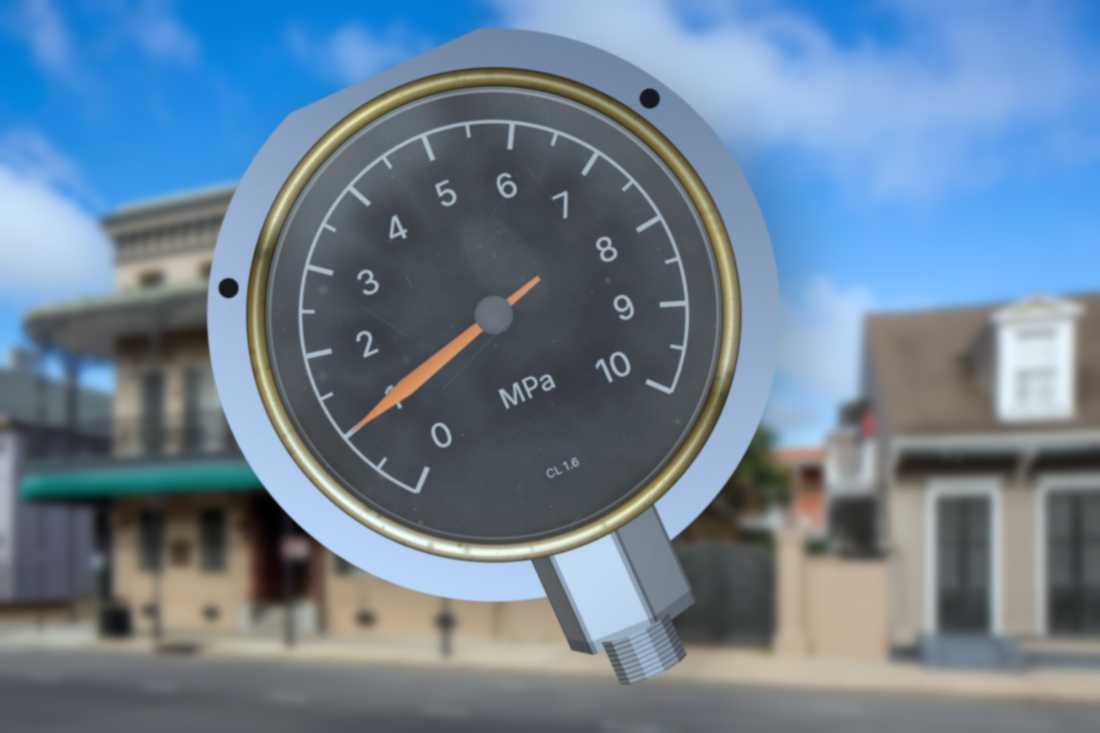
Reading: 1 MPa
